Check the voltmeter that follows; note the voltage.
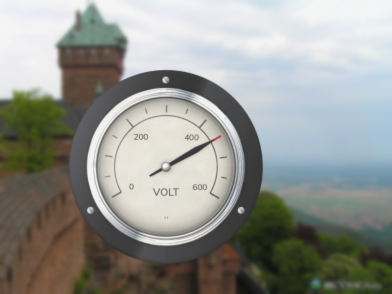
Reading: 450 V
